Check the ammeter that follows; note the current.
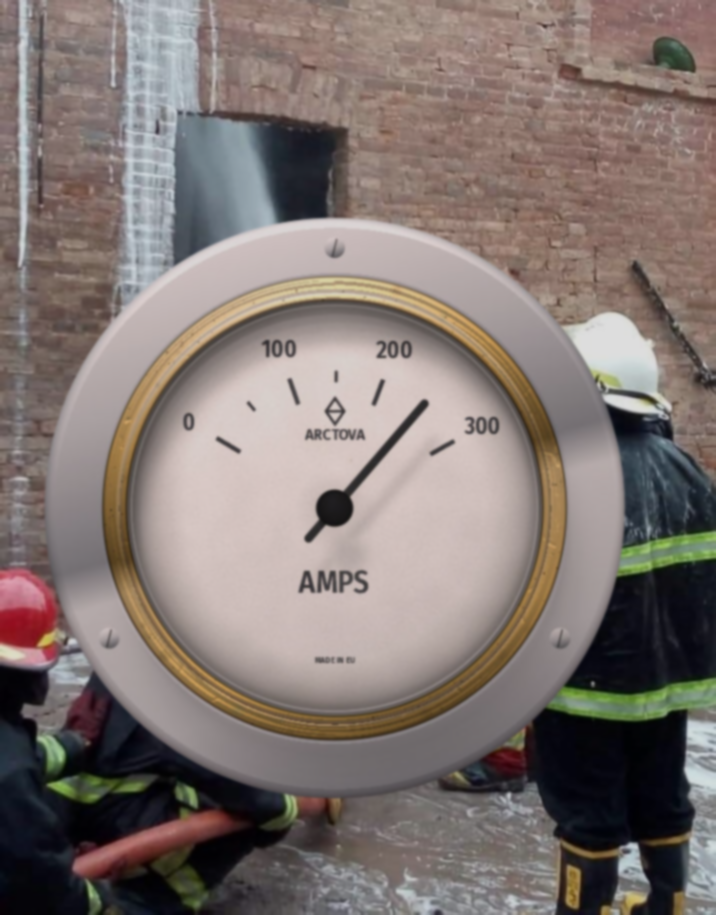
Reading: 250 A
